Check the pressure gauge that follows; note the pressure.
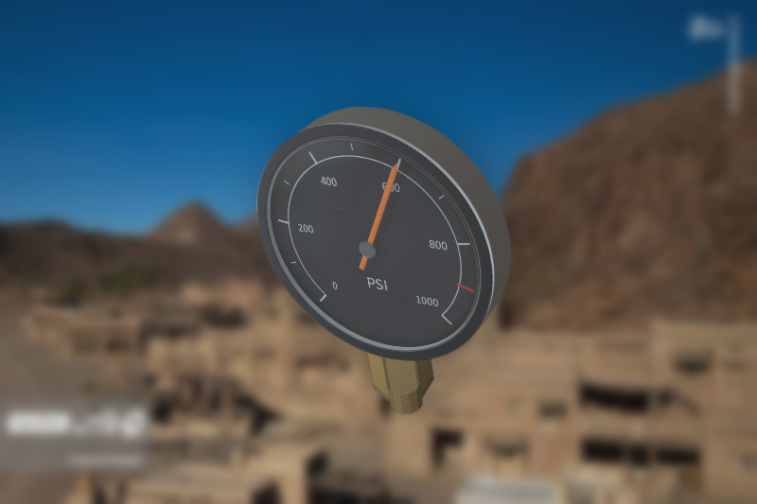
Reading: 600 psi
